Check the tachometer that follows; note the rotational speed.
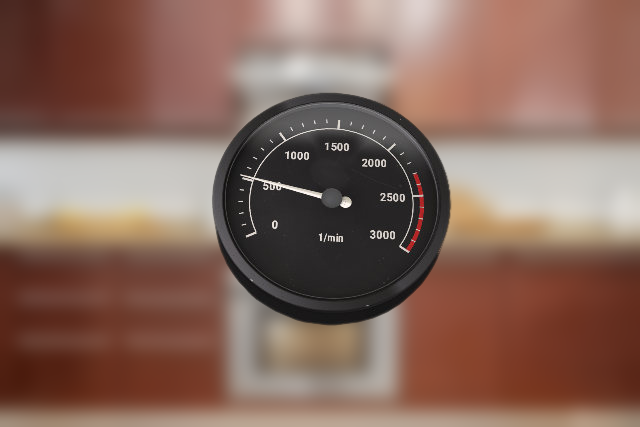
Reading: 500 rpm
